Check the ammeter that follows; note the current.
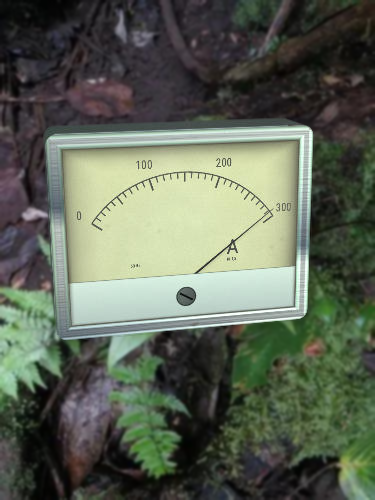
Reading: 290 A
